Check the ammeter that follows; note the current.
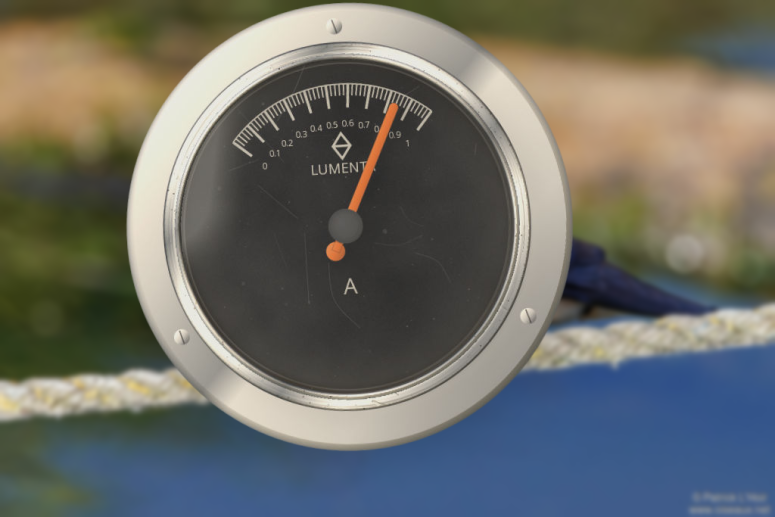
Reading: 0.84 A
